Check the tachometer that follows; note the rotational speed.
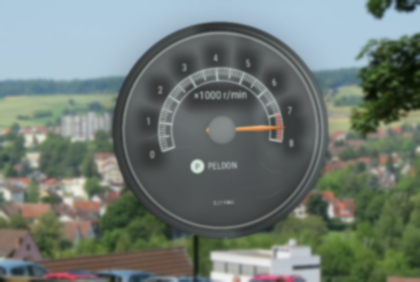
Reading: 7500 rpm
